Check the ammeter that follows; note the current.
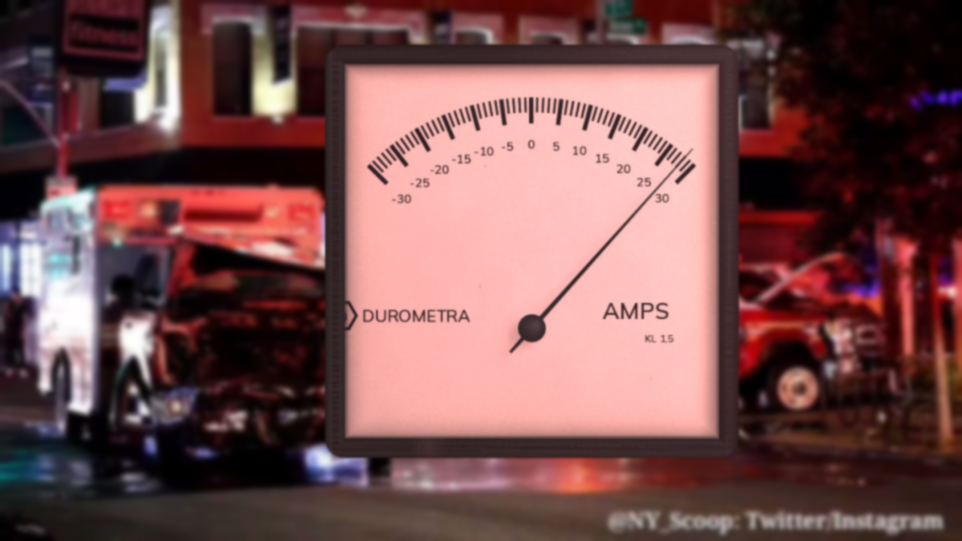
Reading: 28 A
